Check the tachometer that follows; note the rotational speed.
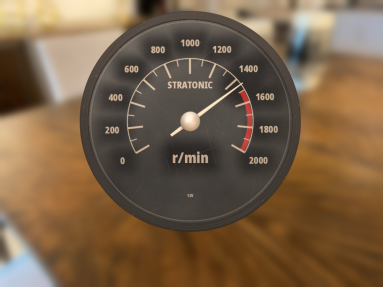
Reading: 1450 rpm
